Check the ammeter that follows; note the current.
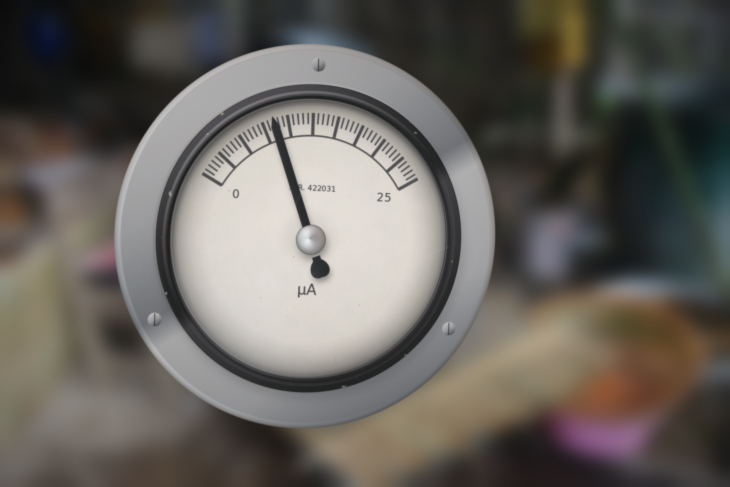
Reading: 8.5 µA
